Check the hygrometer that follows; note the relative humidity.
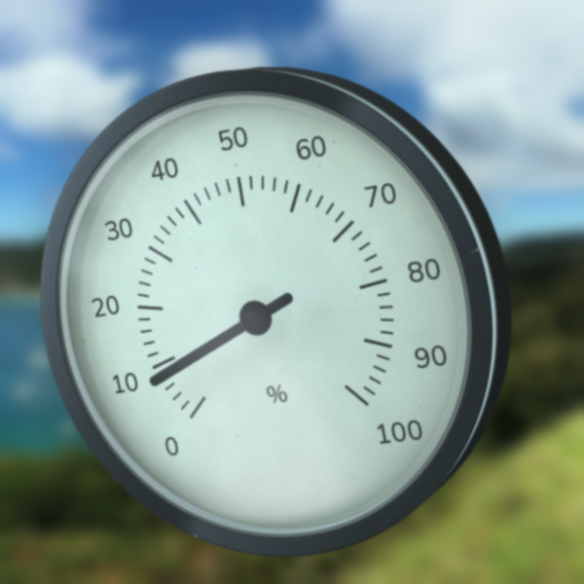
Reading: 8 %
